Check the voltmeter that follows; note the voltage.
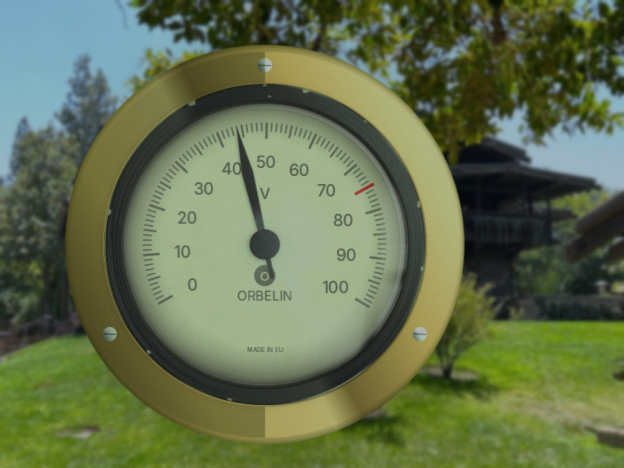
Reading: 44 V
